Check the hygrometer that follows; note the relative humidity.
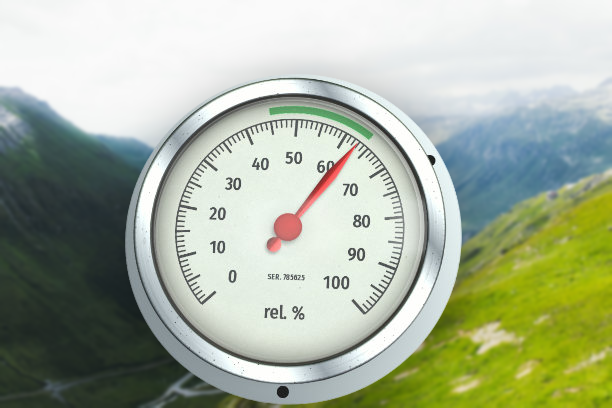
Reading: 63 %
